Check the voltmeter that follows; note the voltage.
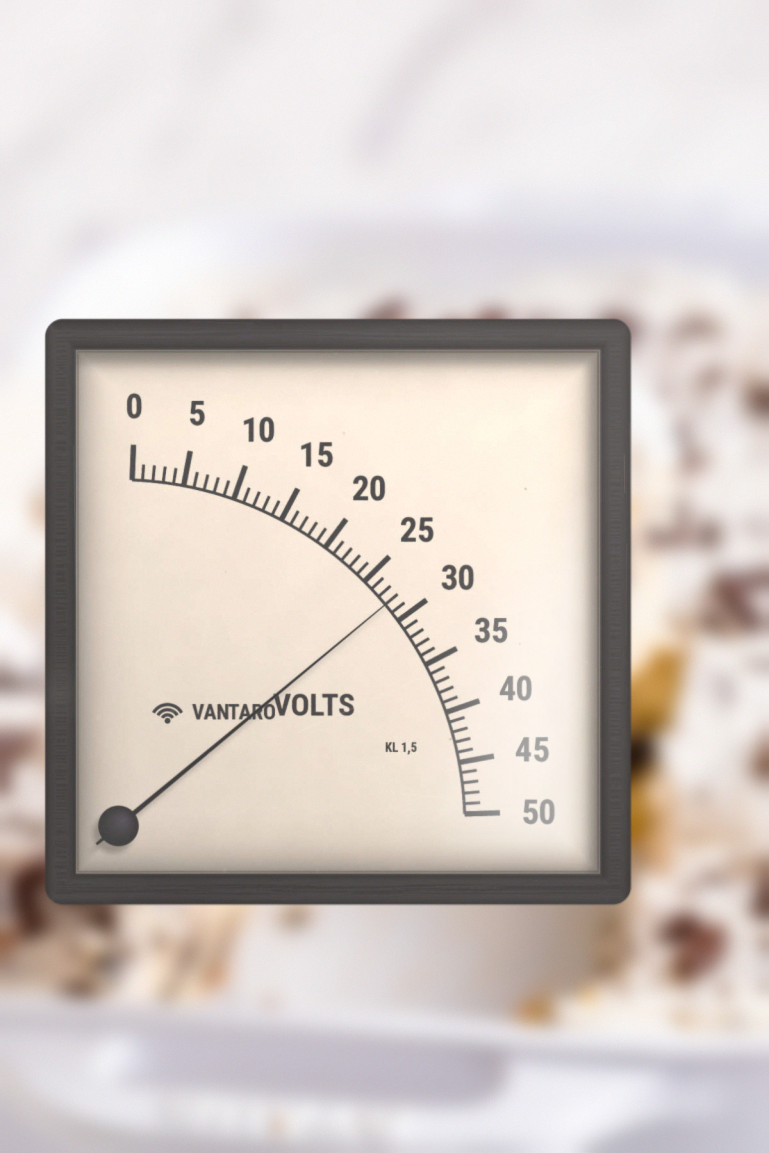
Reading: 28 V
